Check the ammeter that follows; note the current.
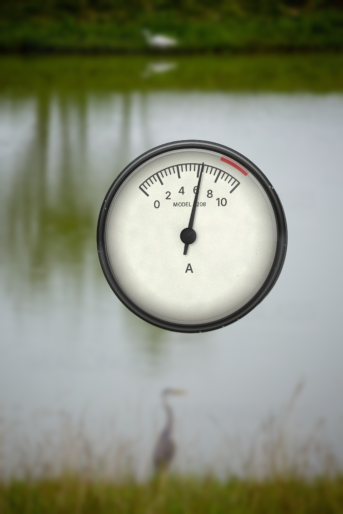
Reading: 6.4 A
